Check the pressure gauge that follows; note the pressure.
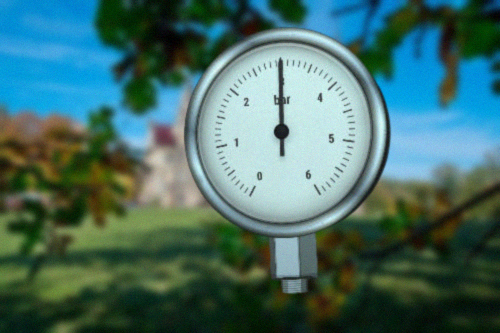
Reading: 3 bar
